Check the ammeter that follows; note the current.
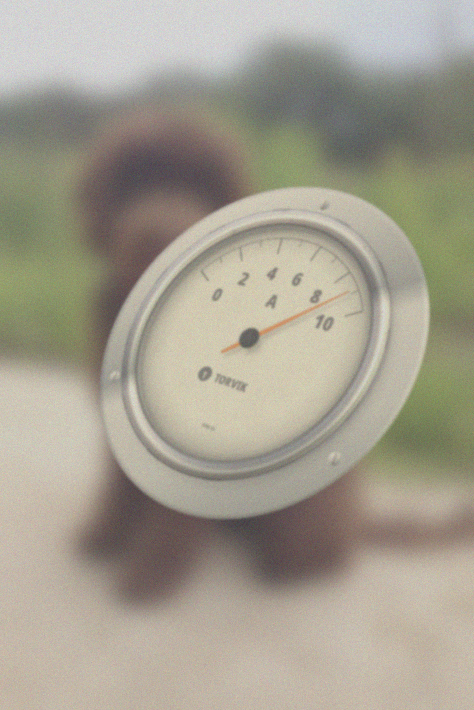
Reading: 9 A
